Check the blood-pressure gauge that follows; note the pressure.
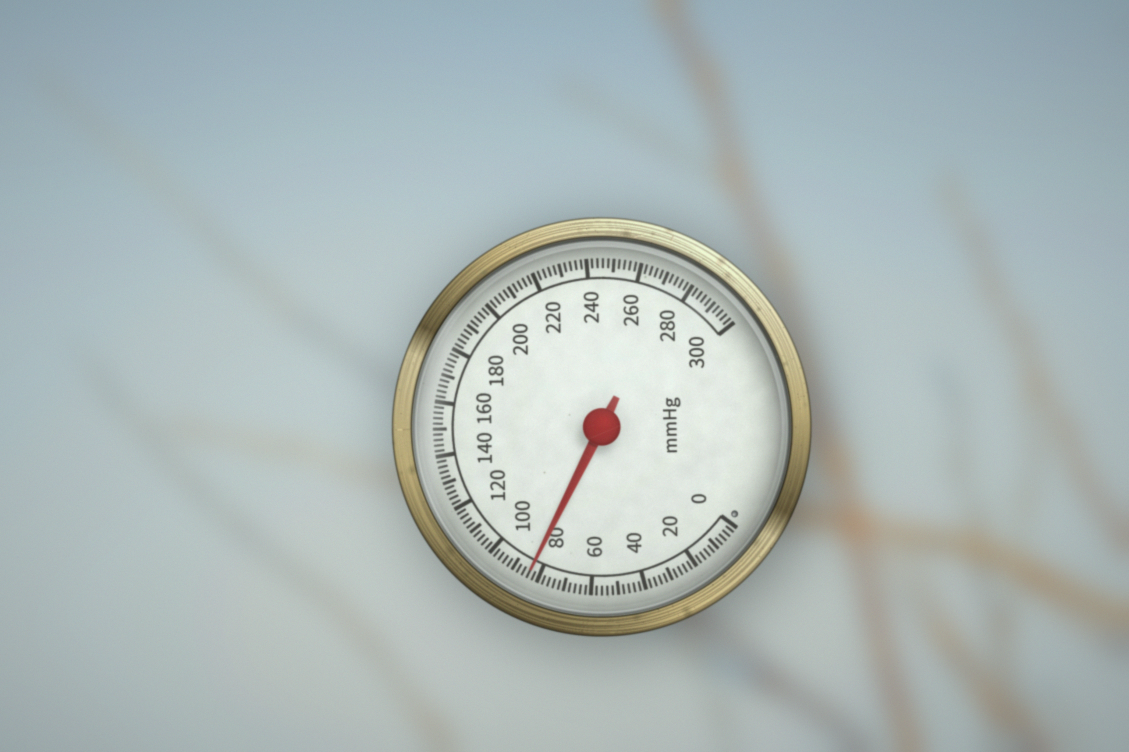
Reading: 84 mmHg
